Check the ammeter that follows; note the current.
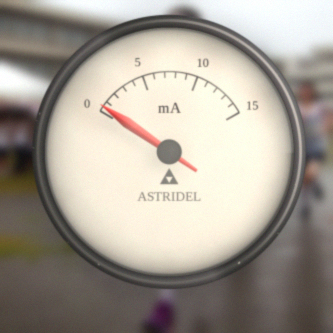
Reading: 0.5 mA
